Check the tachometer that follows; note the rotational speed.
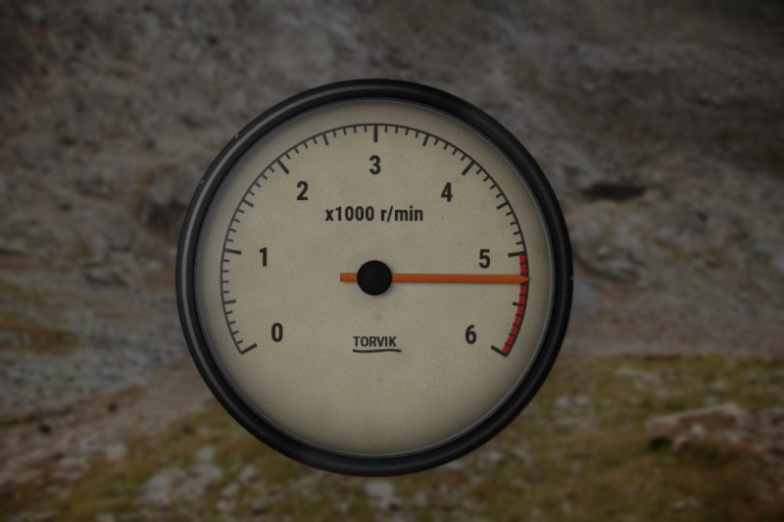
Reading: 5250 rpm
